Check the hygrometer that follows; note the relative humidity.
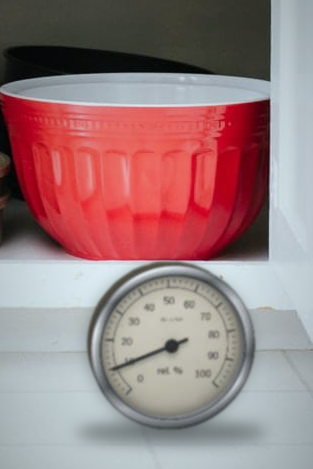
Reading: 10 %
